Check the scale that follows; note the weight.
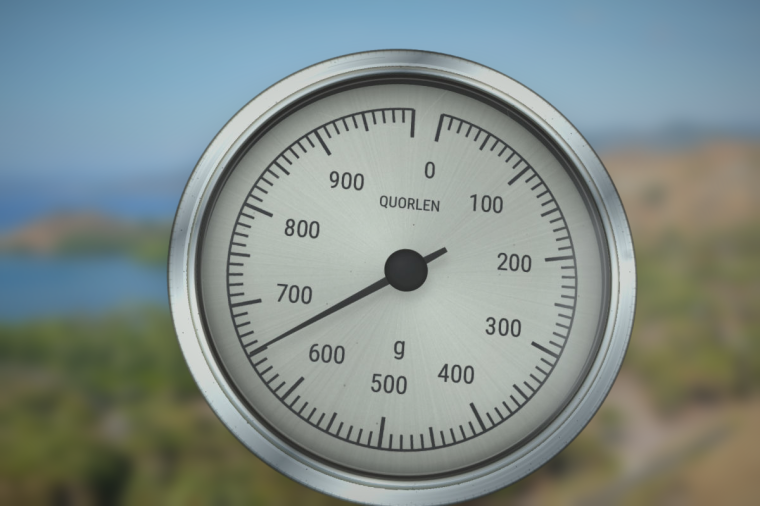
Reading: 650 g
